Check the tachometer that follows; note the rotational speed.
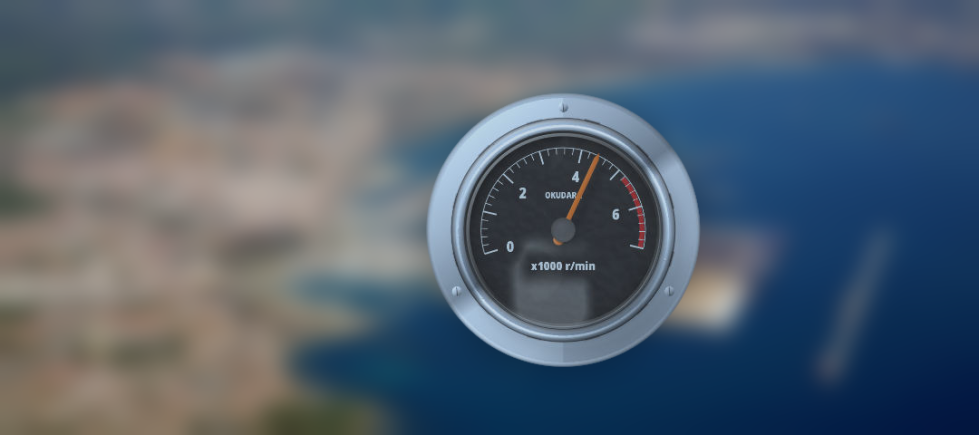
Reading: 4400 rpm
